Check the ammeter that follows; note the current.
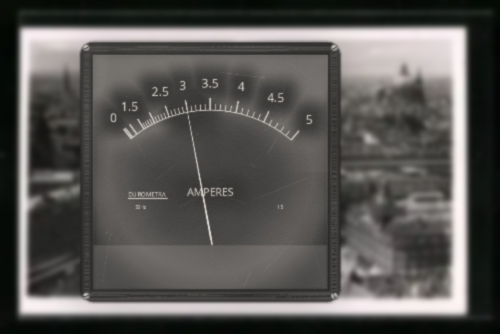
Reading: 3 A
